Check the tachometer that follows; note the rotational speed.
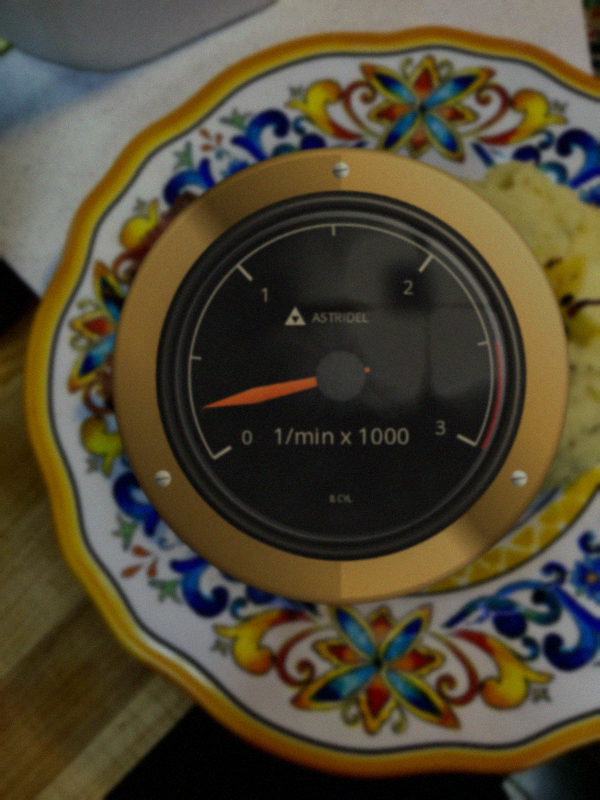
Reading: 250 rpm
